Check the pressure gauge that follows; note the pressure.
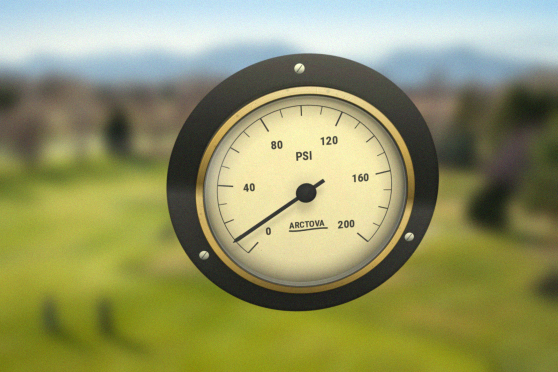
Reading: 10 psi
